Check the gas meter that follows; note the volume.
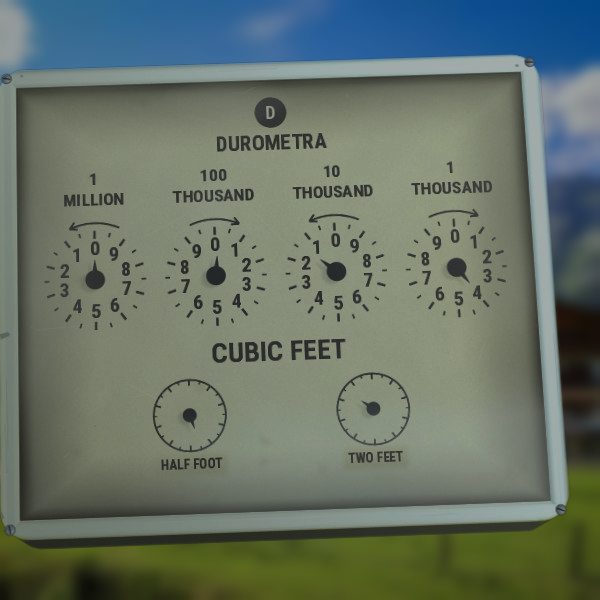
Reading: 1400 ft³
